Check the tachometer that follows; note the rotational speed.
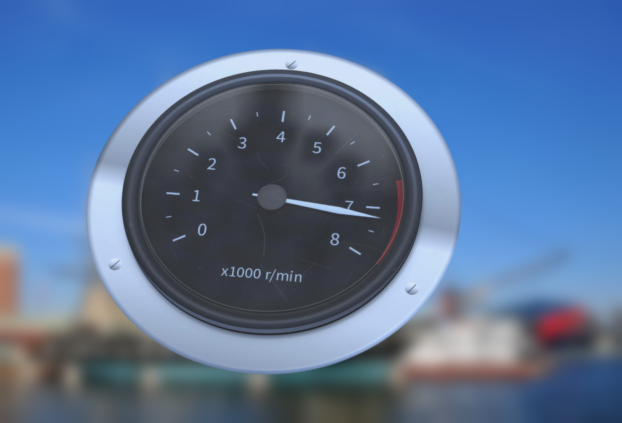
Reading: 7250 rpm
